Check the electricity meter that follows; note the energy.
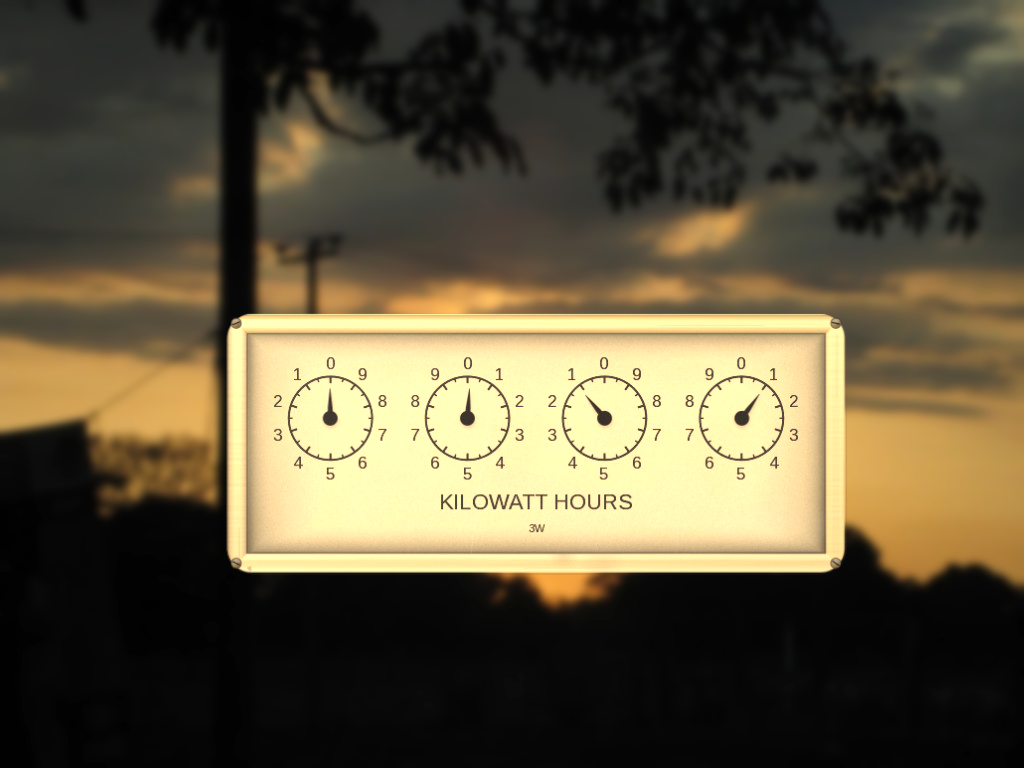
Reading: 11 kWh
